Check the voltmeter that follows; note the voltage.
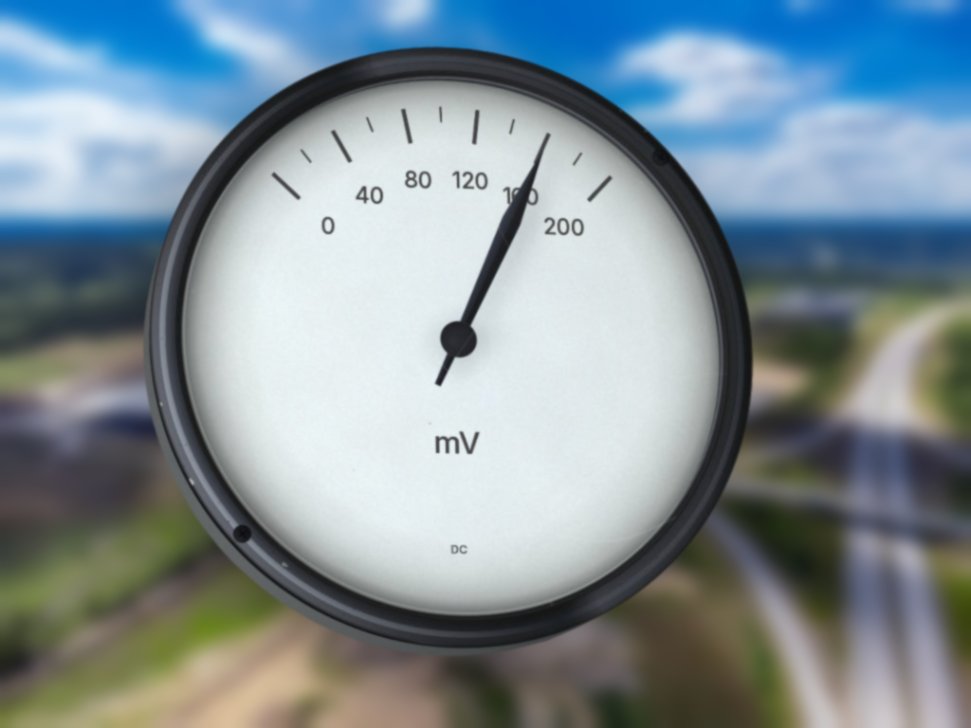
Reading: 160 mV
